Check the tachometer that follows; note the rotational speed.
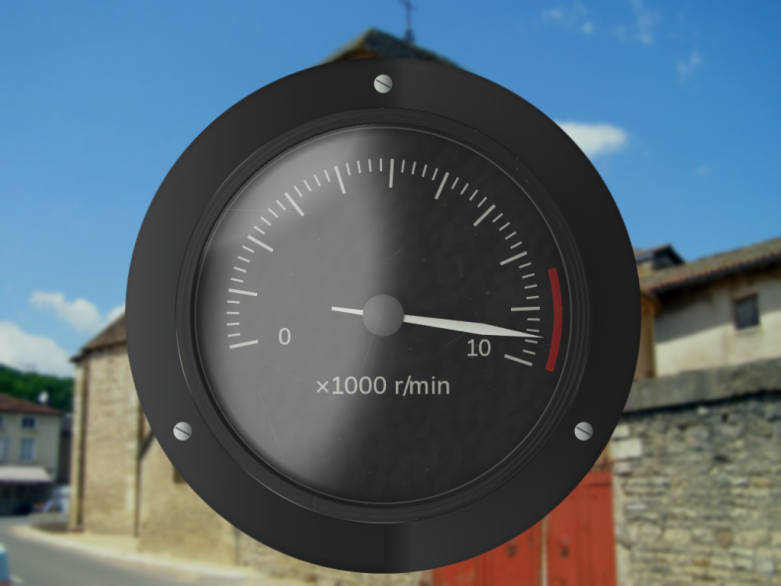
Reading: 9500 rpm
